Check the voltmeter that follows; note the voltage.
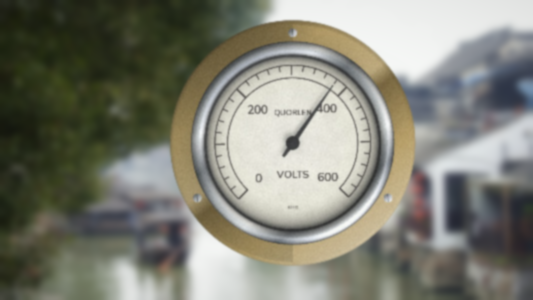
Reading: 380 V
